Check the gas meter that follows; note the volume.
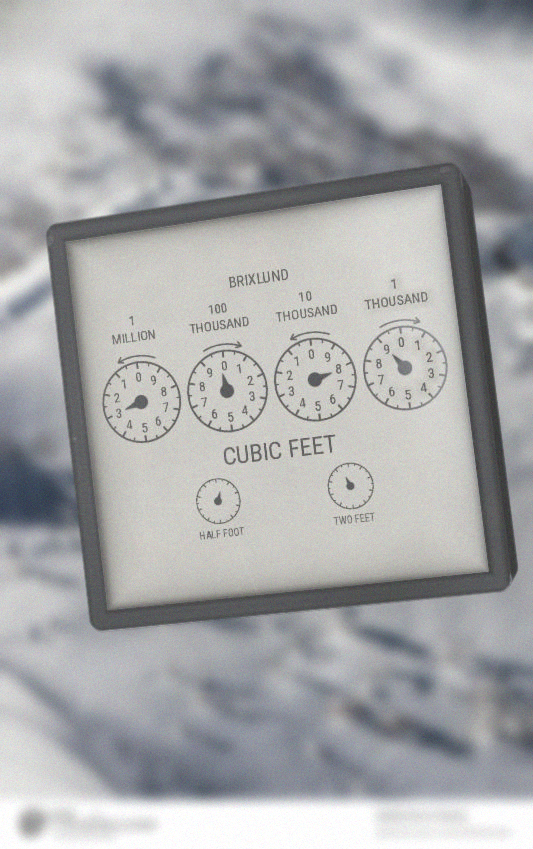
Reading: 297900 ft³
